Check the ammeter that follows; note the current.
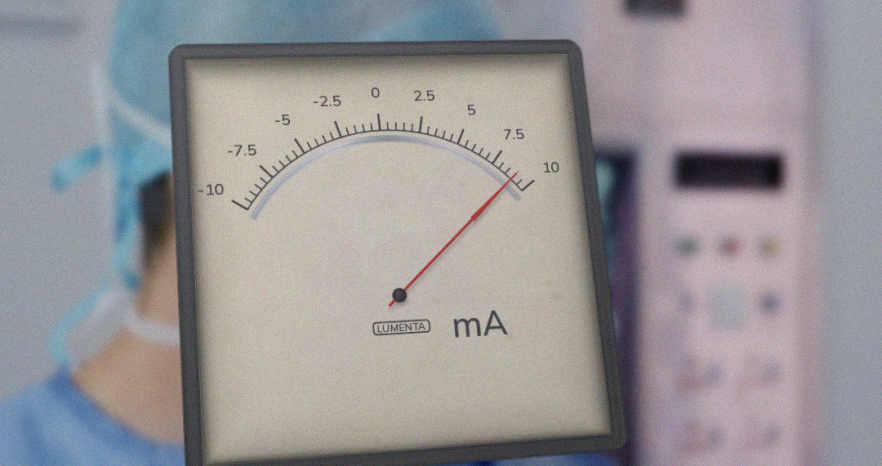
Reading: 9 mA
